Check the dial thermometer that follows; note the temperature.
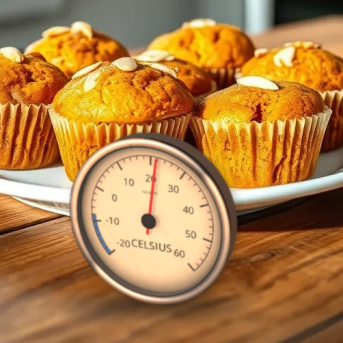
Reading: 22 °C
